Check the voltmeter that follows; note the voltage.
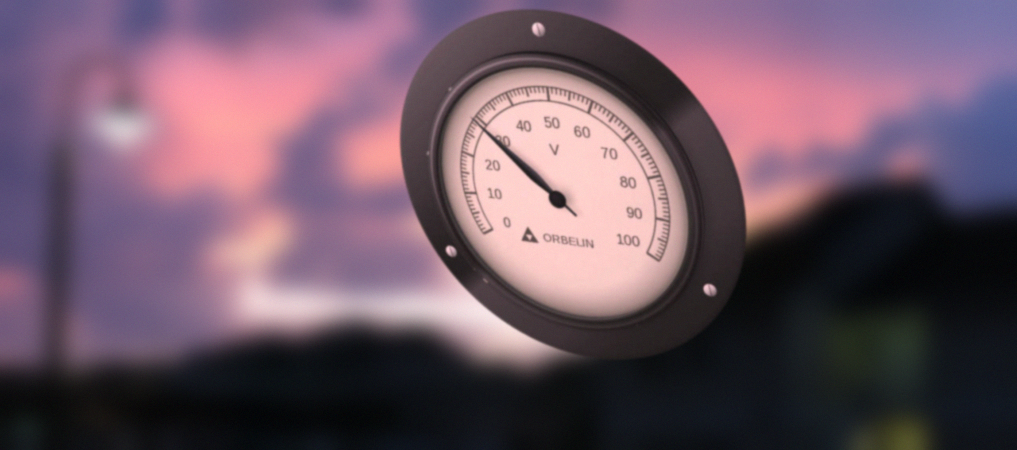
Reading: 30 V
